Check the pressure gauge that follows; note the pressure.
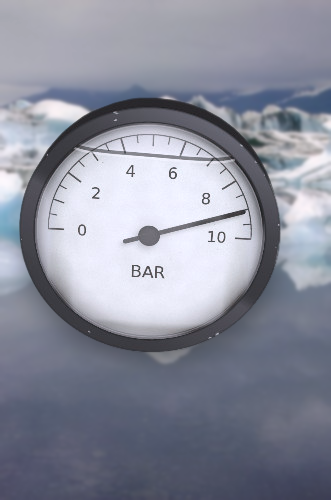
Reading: 9 bar
